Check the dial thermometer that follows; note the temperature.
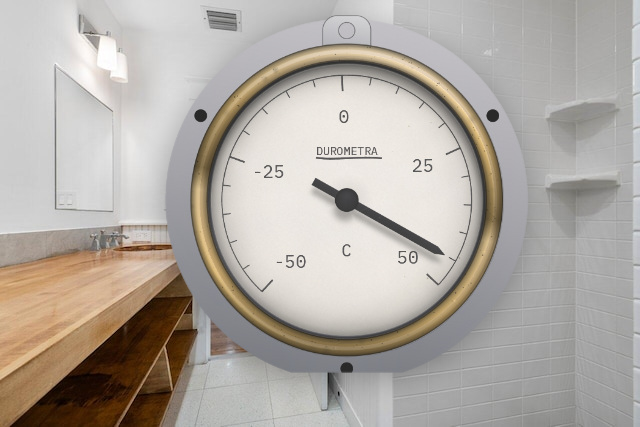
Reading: 45 °C
